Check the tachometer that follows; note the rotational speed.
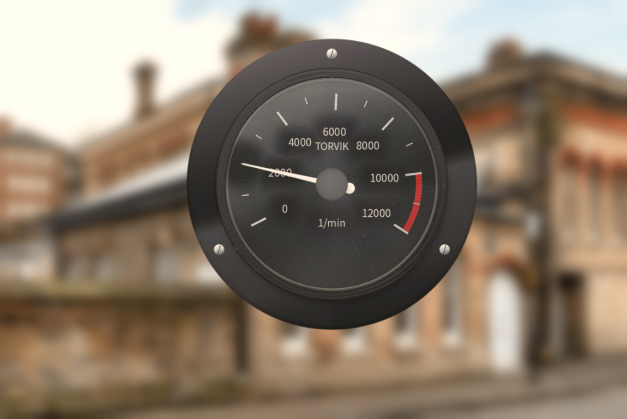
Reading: 2000 rpm
